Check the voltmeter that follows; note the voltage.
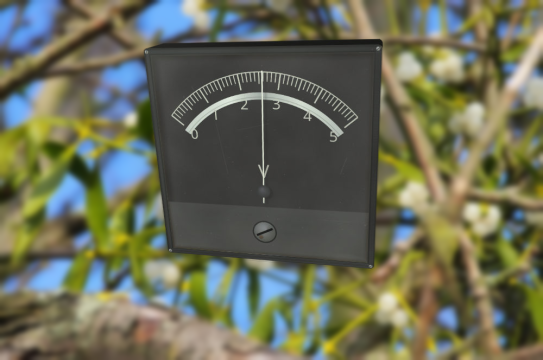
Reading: 2.6 V
